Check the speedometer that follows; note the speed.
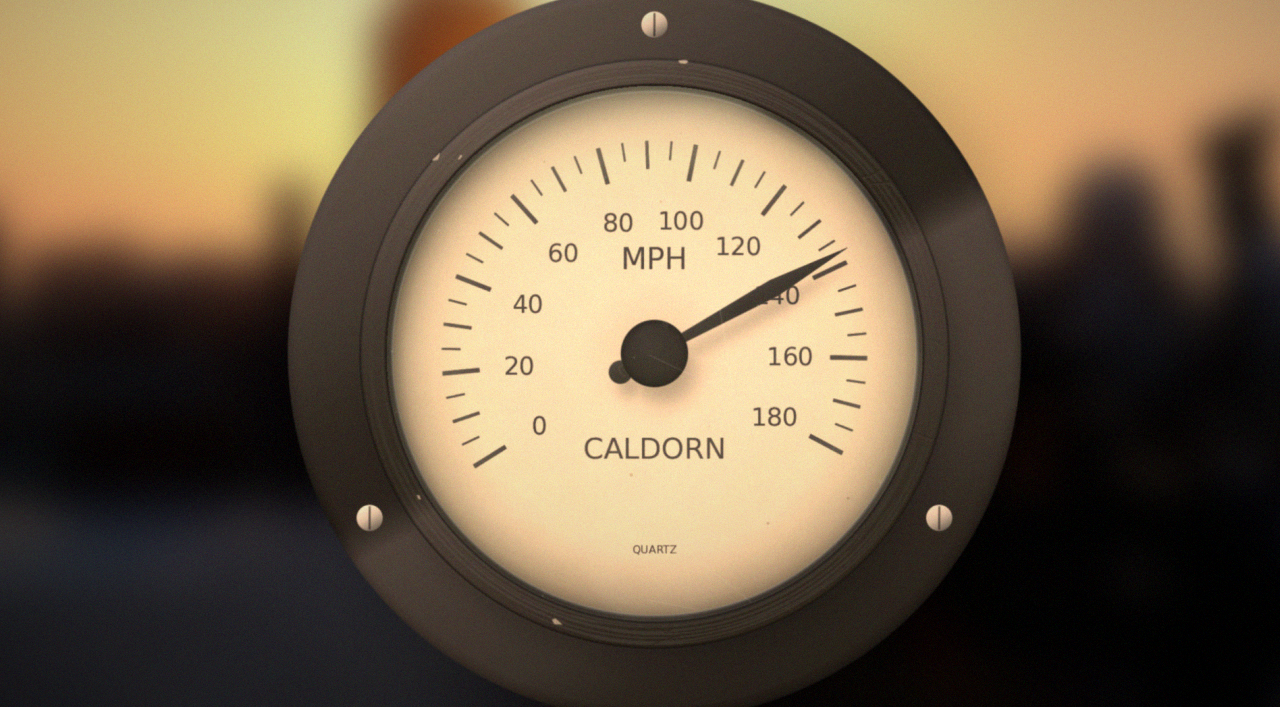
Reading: 137.5 mph
